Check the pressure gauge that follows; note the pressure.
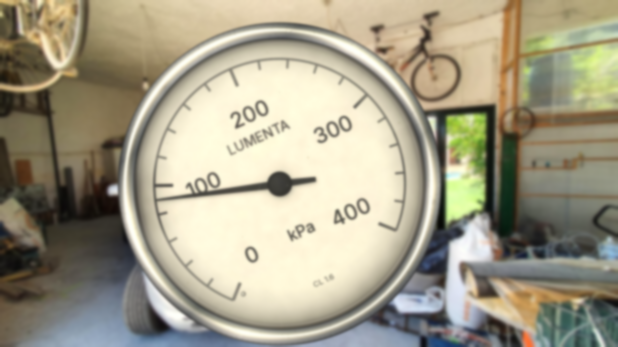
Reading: 90 kPa
